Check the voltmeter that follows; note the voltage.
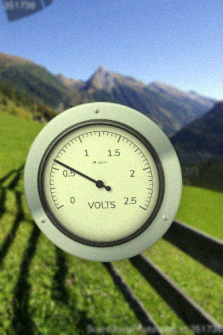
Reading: 0.6 V
